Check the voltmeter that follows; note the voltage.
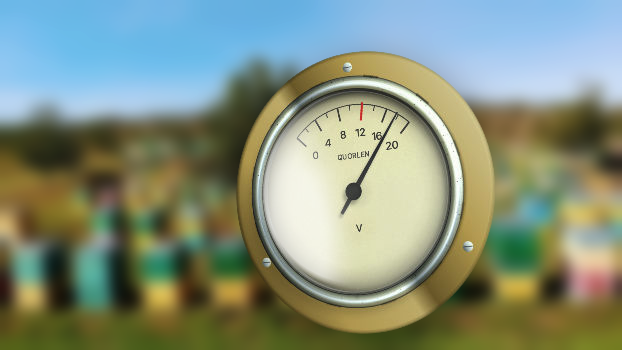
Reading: 18 V
